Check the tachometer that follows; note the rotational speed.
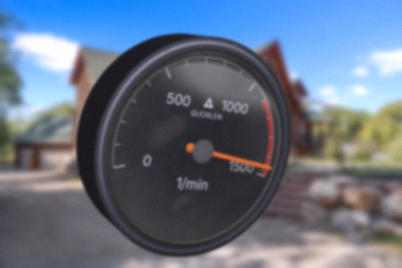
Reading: 1450 rpm
